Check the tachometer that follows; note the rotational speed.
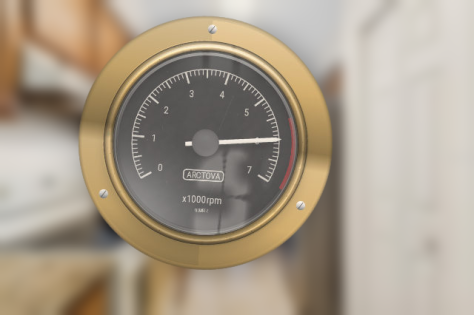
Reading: 6000 rpm
